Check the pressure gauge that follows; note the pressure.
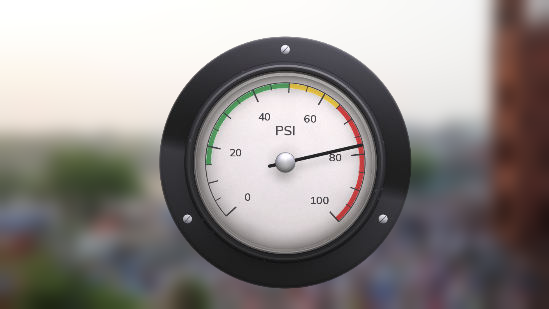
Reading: 77.5 psi
